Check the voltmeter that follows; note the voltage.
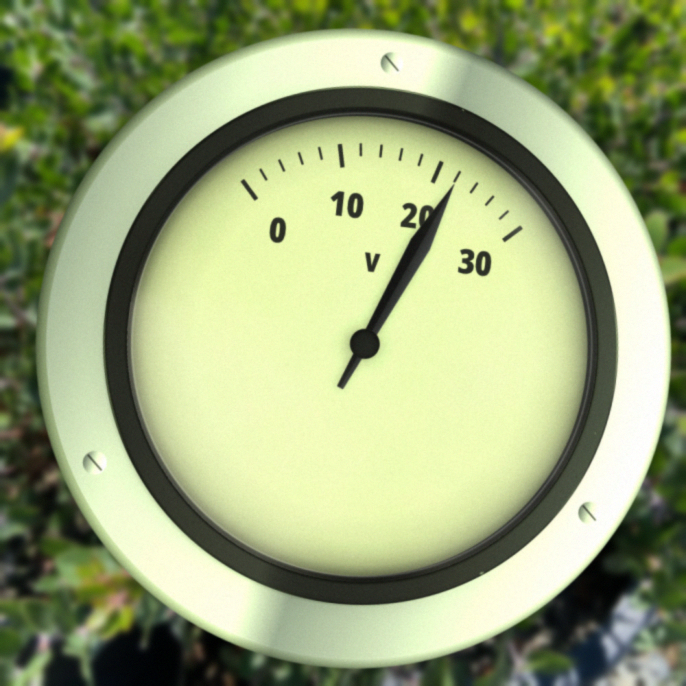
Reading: 22 V
